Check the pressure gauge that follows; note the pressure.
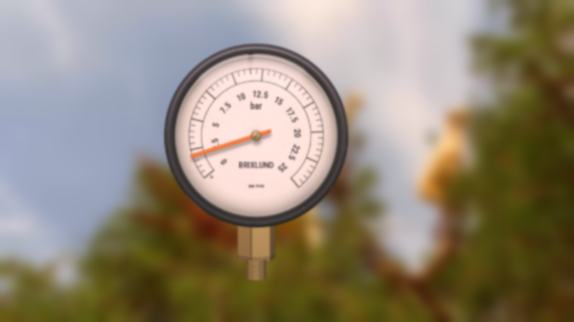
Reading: 2 bar
